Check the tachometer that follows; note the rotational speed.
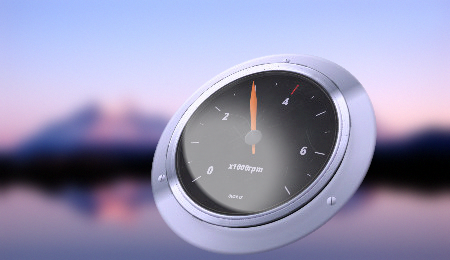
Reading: 3000 rpm
